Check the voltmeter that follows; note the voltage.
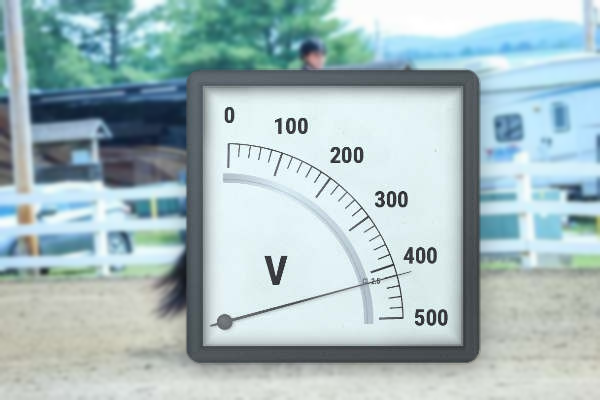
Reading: 420 V
